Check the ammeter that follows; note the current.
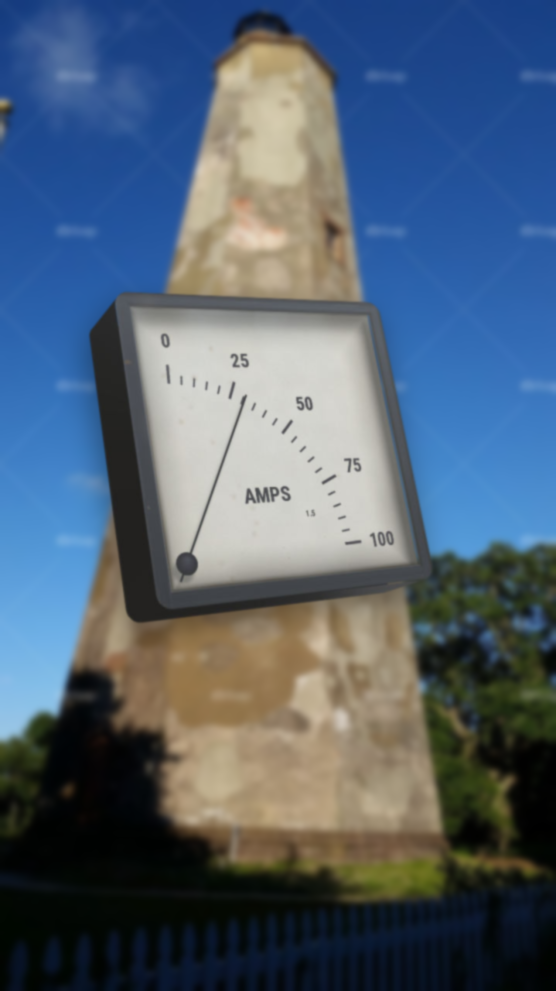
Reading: 30 A
